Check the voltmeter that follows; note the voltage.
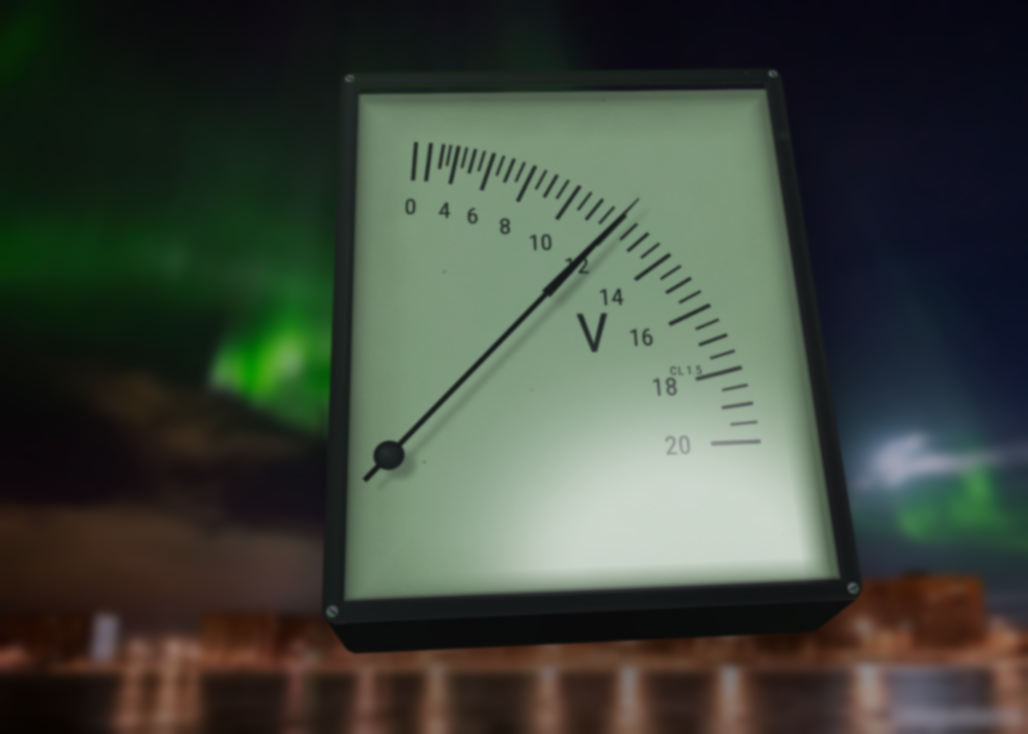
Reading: 12 V
